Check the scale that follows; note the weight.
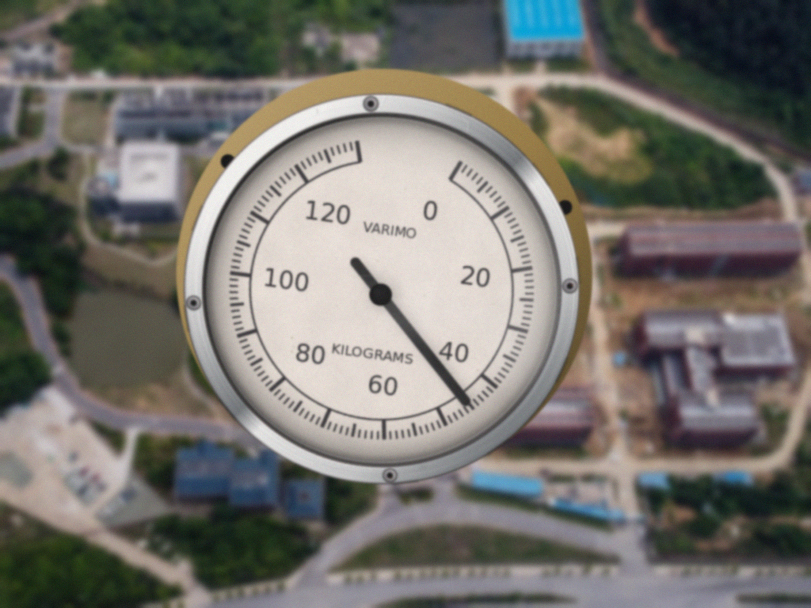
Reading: 45 kg
